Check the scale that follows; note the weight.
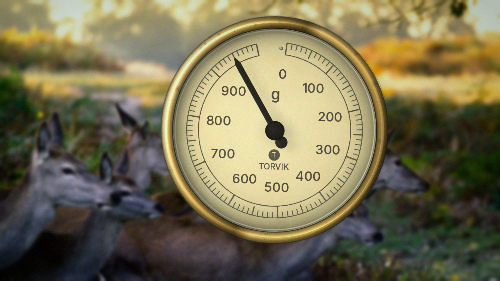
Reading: 950 g
